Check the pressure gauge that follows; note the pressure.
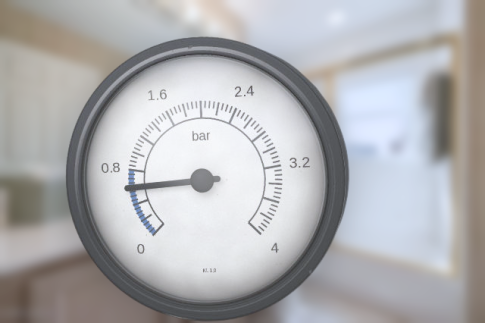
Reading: 0.6 bar
